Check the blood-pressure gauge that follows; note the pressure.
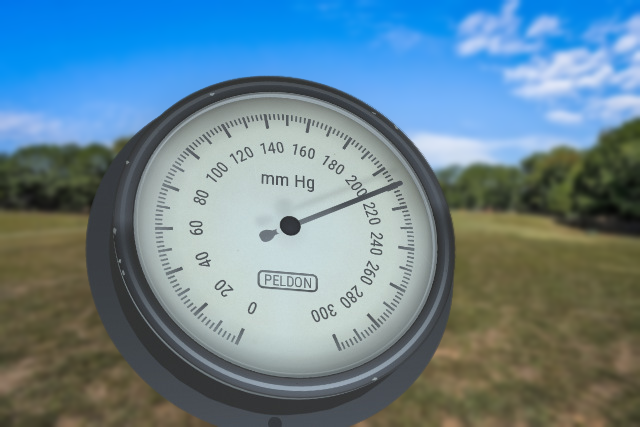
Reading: 210 mmHg
